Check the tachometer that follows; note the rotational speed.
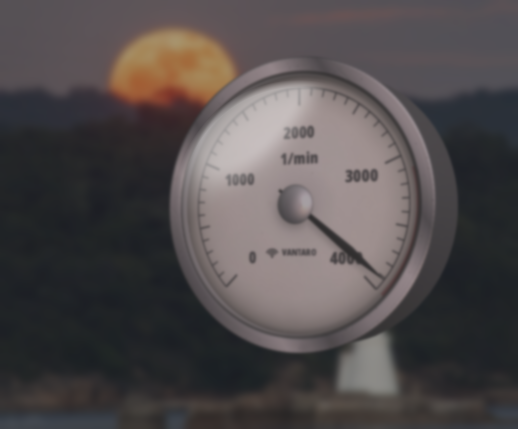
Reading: 3900 rpm
